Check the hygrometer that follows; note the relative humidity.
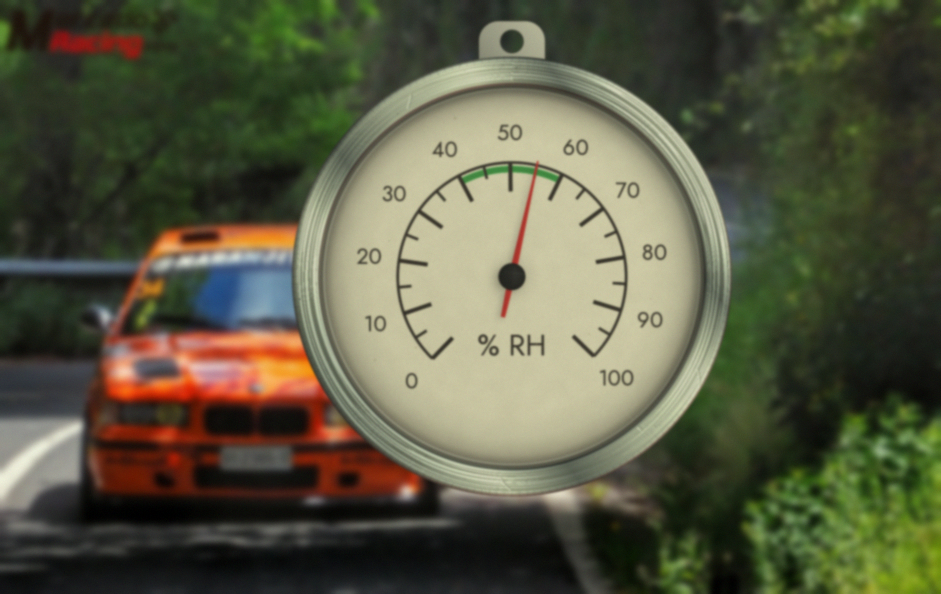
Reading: 55 %
